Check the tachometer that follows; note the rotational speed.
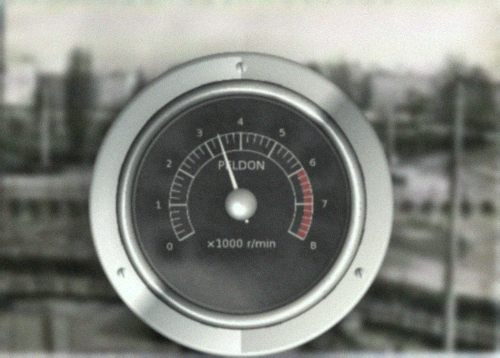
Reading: 3400 rpm
